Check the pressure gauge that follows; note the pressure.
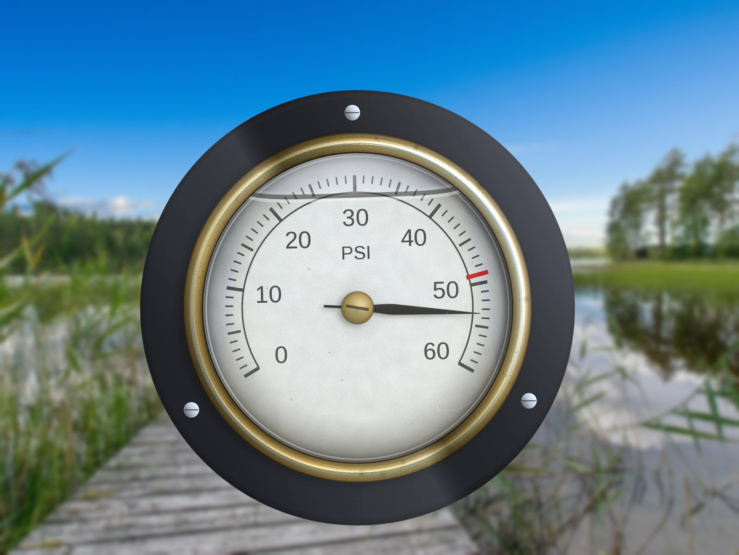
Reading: 53.5 psi
